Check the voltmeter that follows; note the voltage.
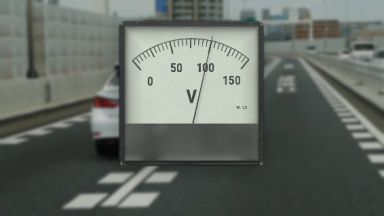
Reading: 100 V
